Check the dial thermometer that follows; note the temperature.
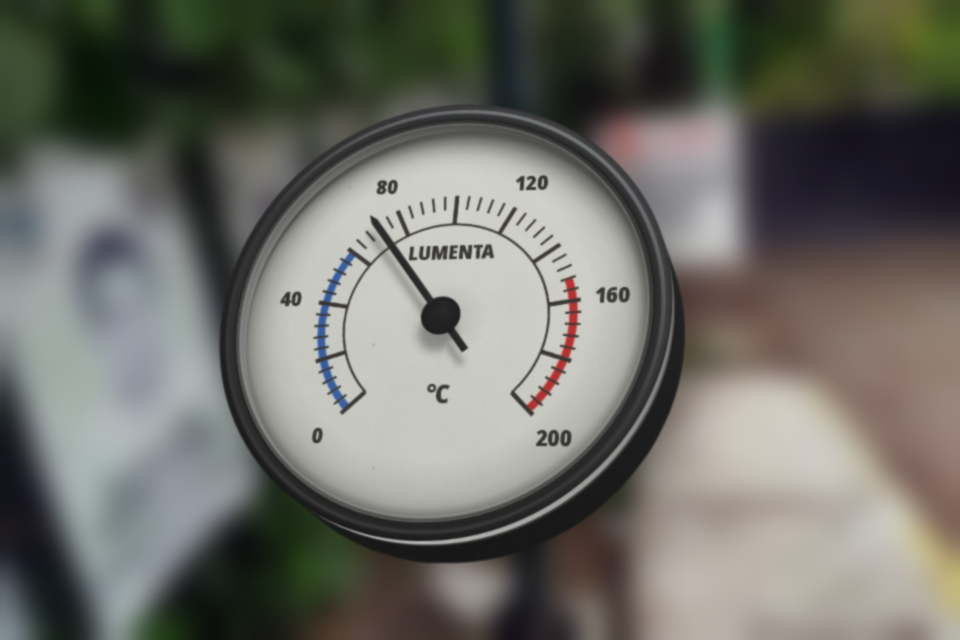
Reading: 72 °C
